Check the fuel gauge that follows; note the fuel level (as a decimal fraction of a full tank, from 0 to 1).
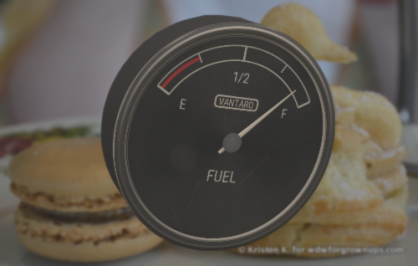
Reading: 0.875
